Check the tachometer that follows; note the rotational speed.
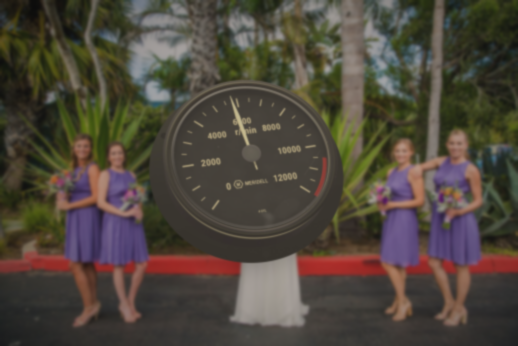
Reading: 5750 rpm
